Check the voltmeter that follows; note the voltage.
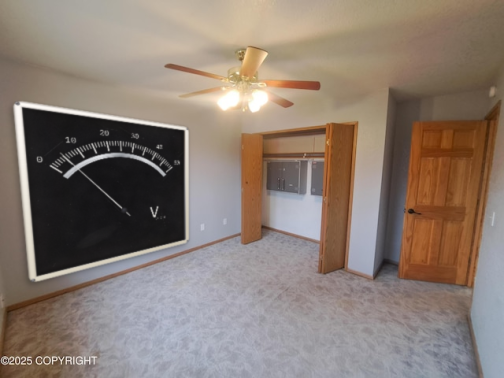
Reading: 5 V
